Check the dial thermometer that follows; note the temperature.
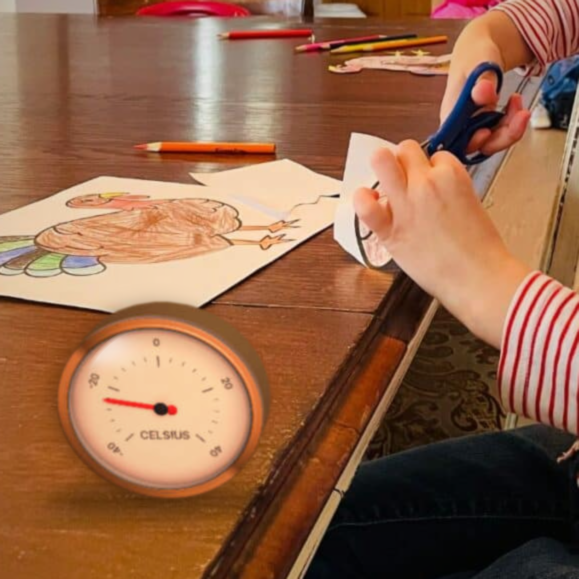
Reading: -24 °C
